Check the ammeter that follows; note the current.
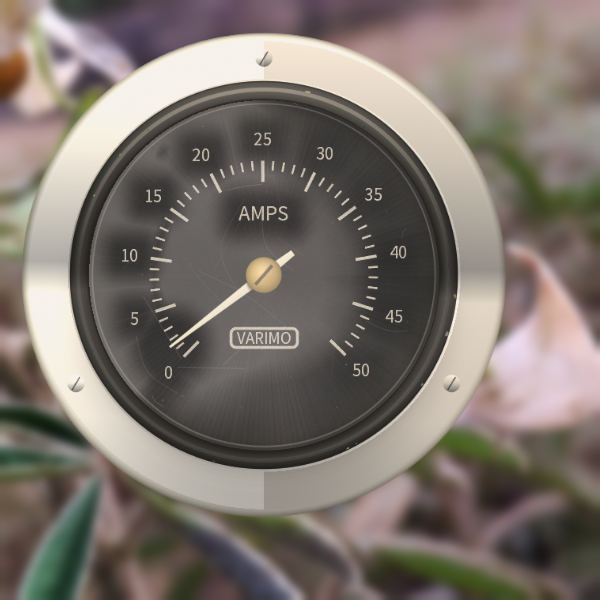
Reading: 1.5 A
